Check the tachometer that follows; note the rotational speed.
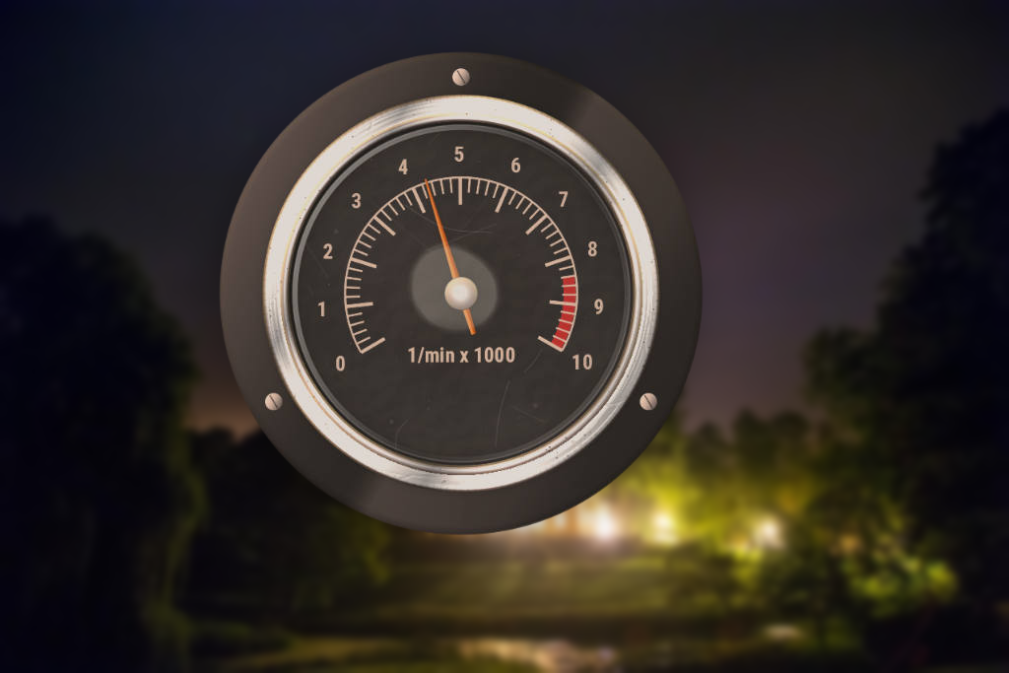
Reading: 4300 rpm
